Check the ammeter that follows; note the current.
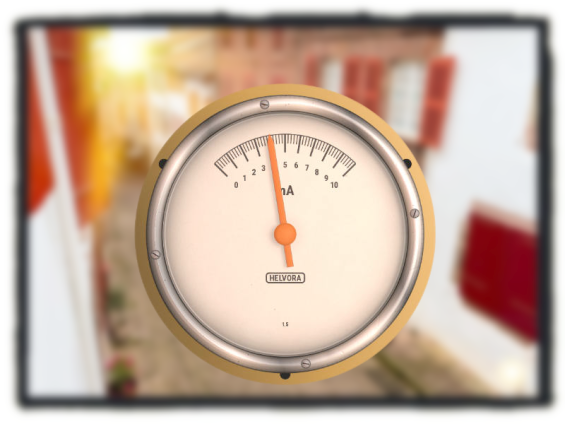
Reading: 4 mA
